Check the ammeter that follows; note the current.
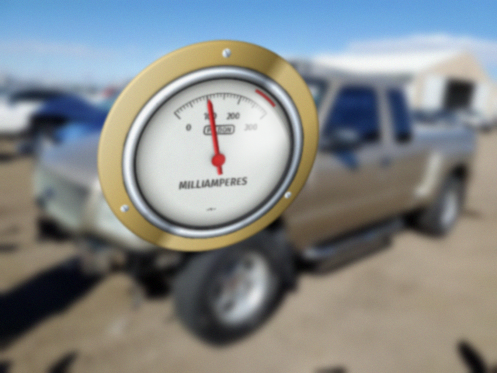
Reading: 100 mA
